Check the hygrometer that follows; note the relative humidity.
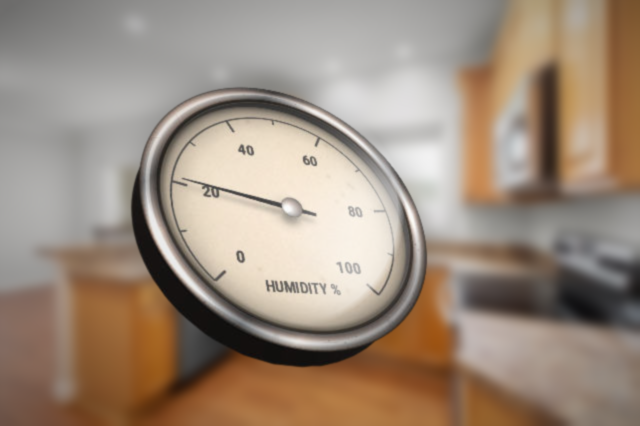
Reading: 20 %
